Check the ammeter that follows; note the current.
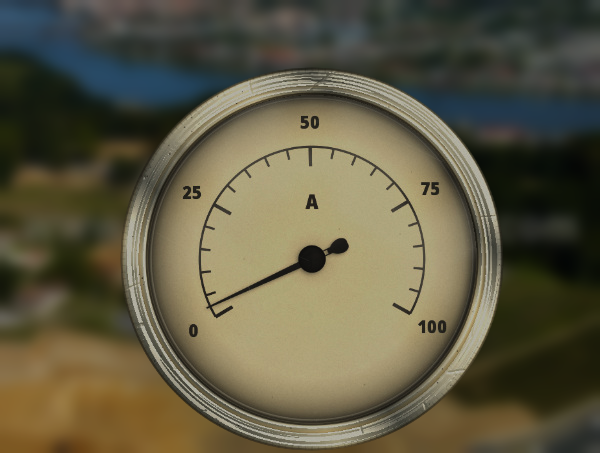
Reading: 2.5 A
